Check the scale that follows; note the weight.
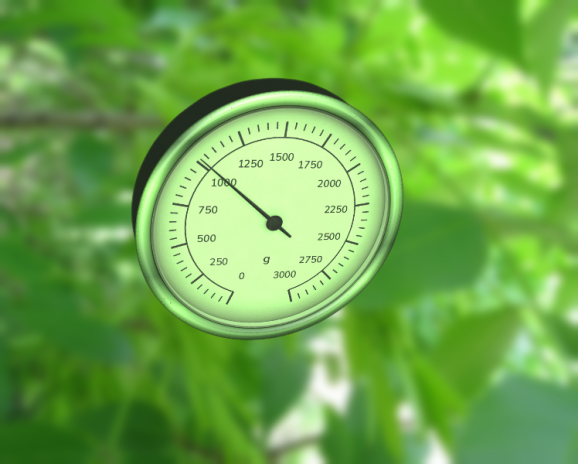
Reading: 1025 g
